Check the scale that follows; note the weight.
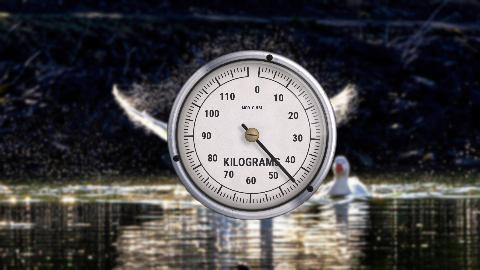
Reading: 45 kg
